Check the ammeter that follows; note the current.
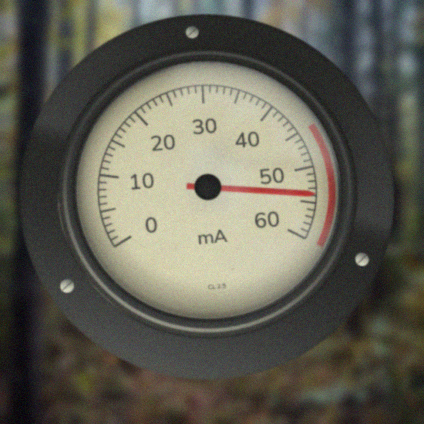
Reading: 54 mA
